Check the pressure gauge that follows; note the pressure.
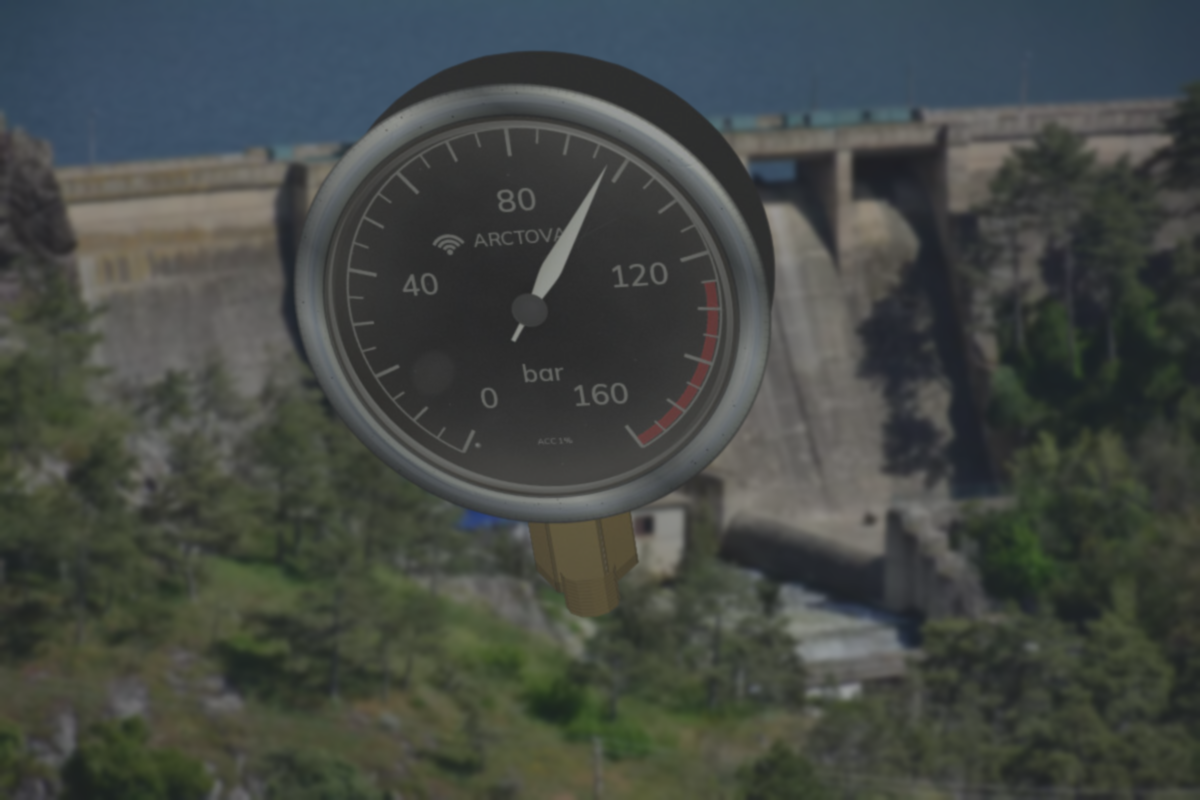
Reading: 97.5 bar
